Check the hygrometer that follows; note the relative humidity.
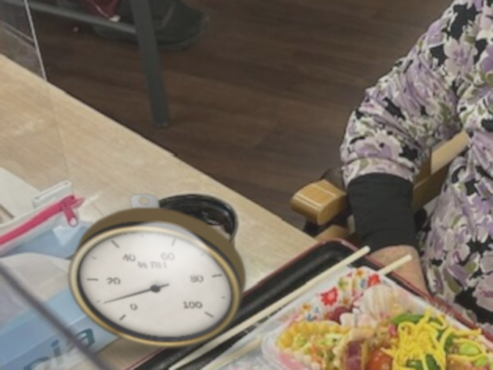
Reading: 10 %
